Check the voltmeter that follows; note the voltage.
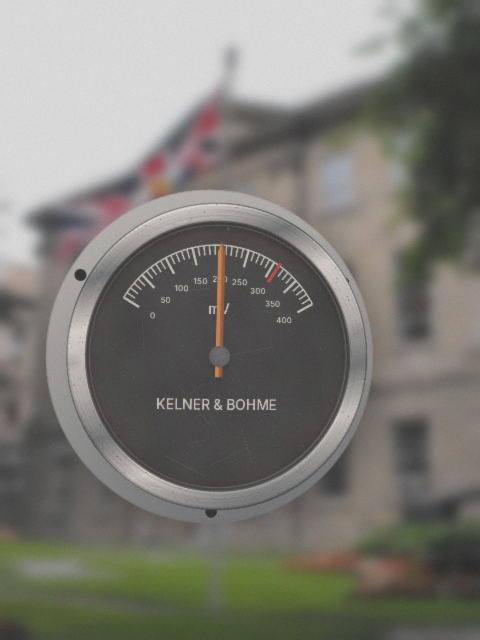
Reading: 200 mV
